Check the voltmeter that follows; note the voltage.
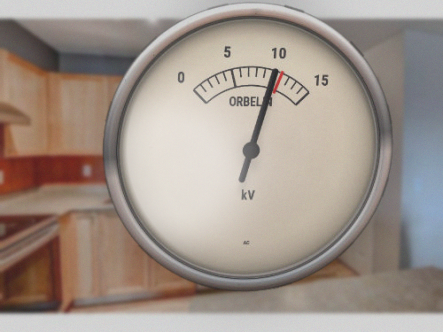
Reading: 10 kV
